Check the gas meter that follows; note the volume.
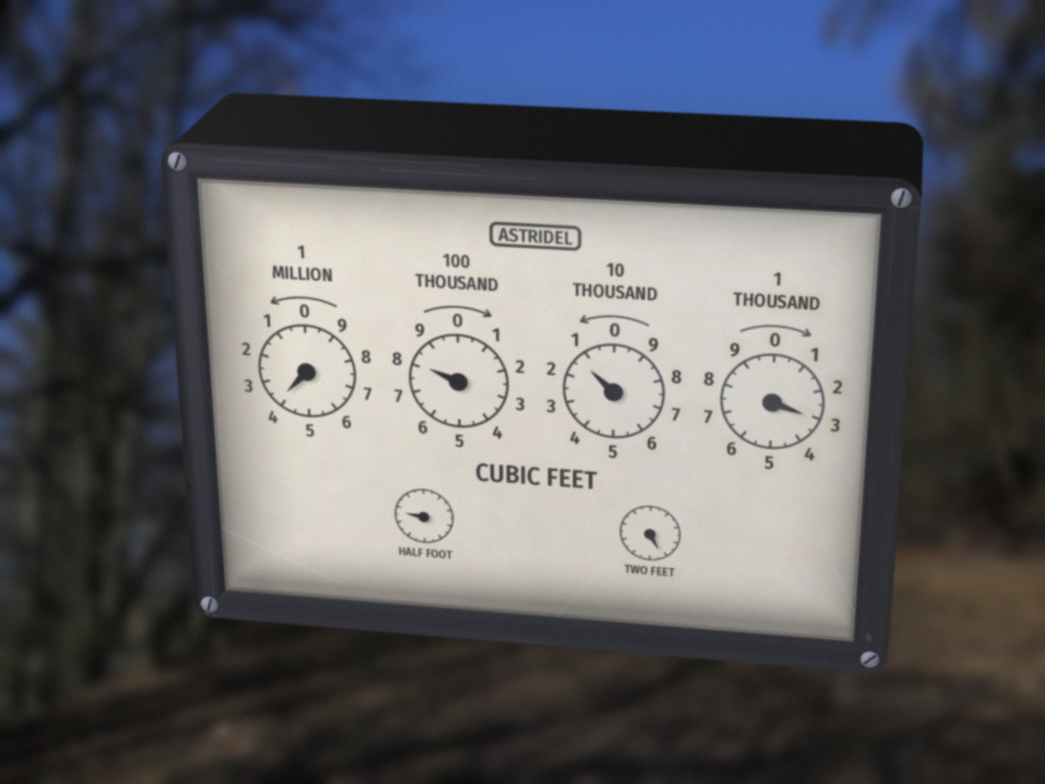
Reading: 381300 ft³
